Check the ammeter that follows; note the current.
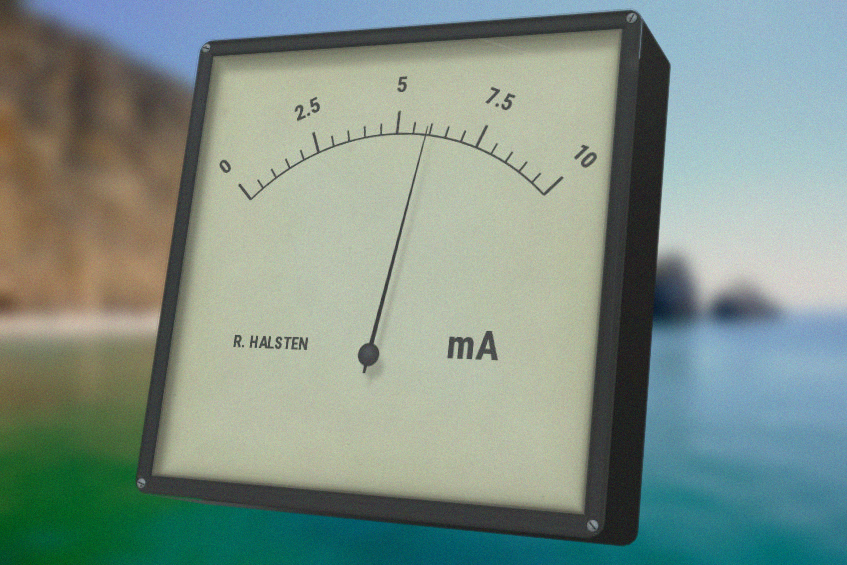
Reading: 6 mA
